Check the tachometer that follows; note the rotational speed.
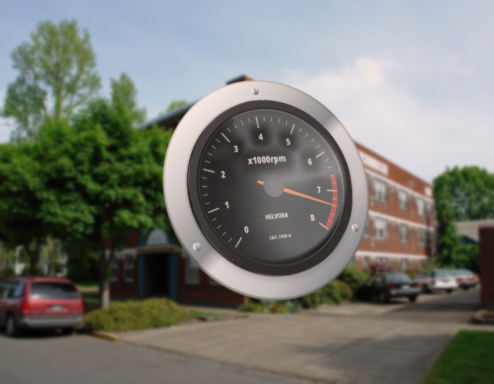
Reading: 7400 rpm
